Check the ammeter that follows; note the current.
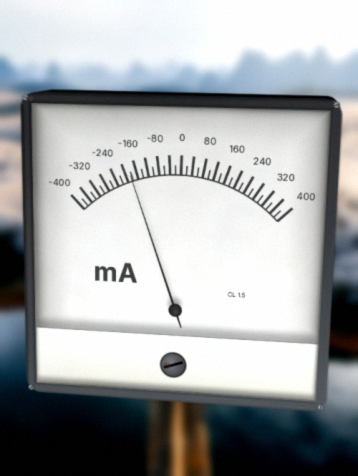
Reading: -180 mA
